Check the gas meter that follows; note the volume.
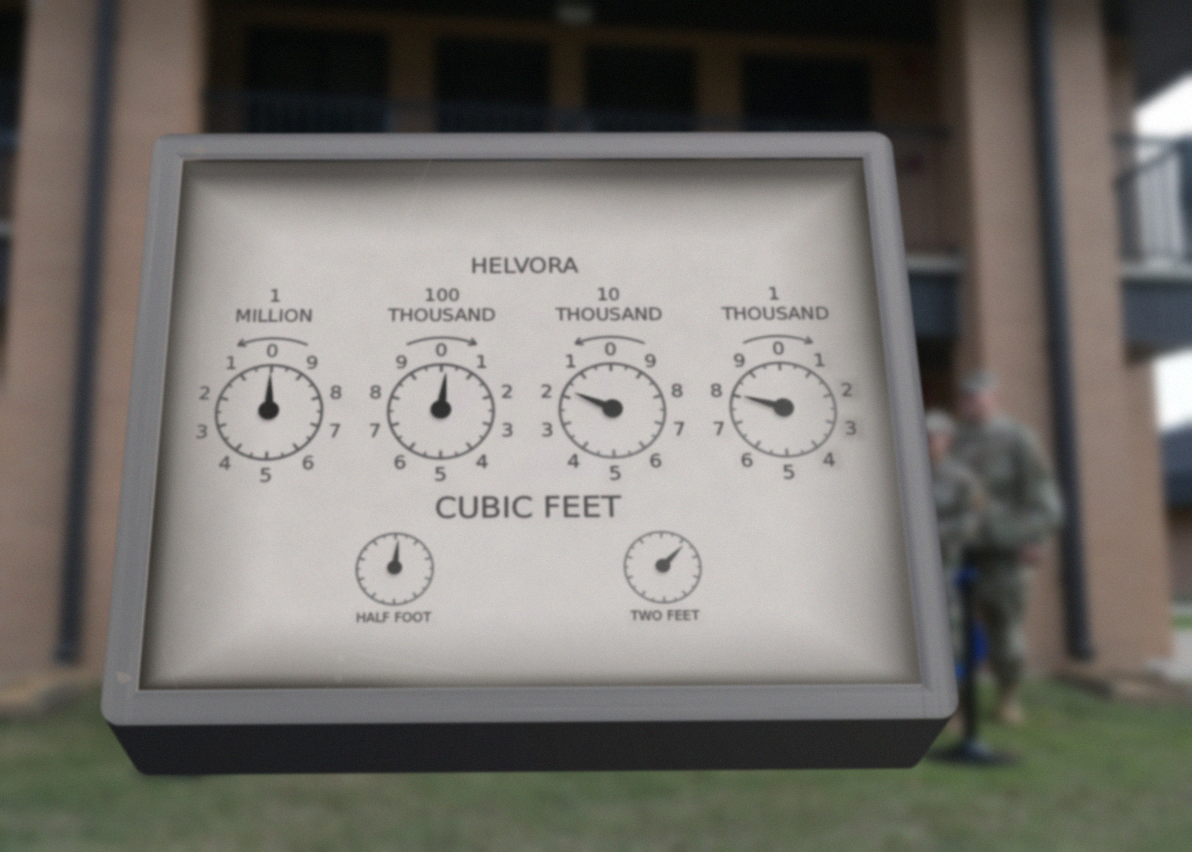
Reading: 1800 ft³
